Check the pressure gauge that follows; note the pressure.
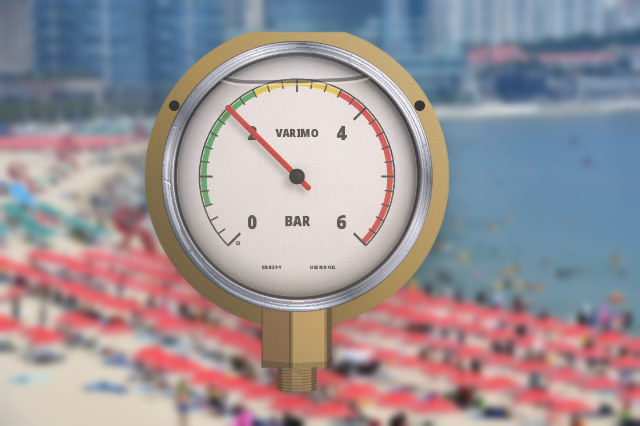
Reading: 2 bar
